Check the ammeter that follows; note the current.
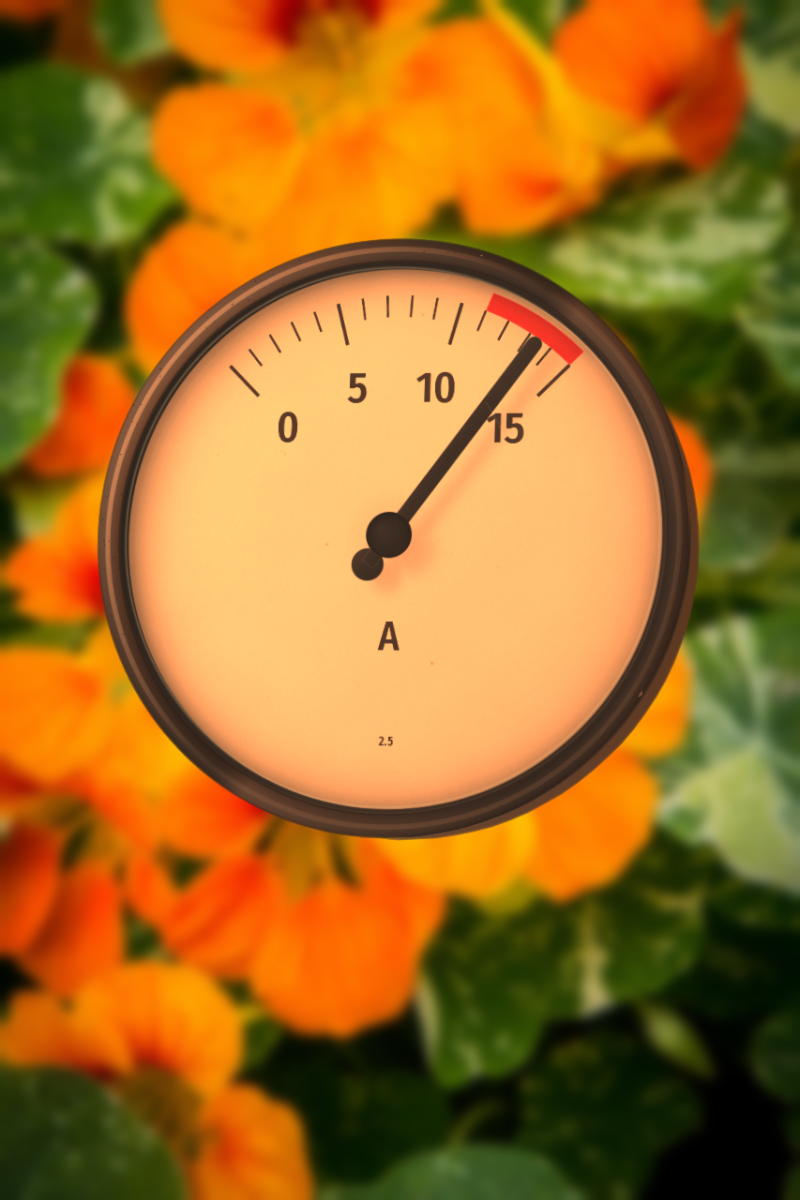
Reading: 13.5 A
